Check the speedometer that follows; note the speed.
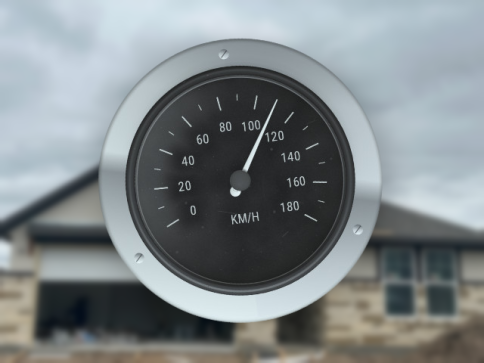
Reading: 110 km/h
